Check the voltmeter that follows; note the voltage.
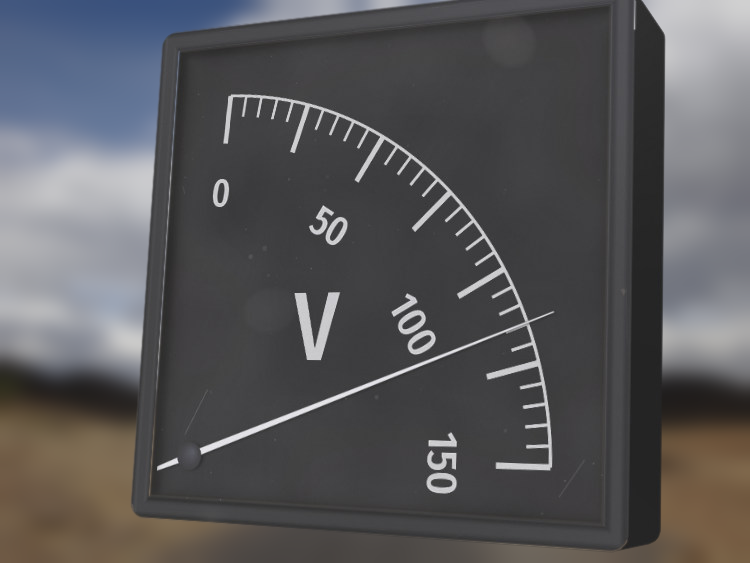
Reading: 115 V
